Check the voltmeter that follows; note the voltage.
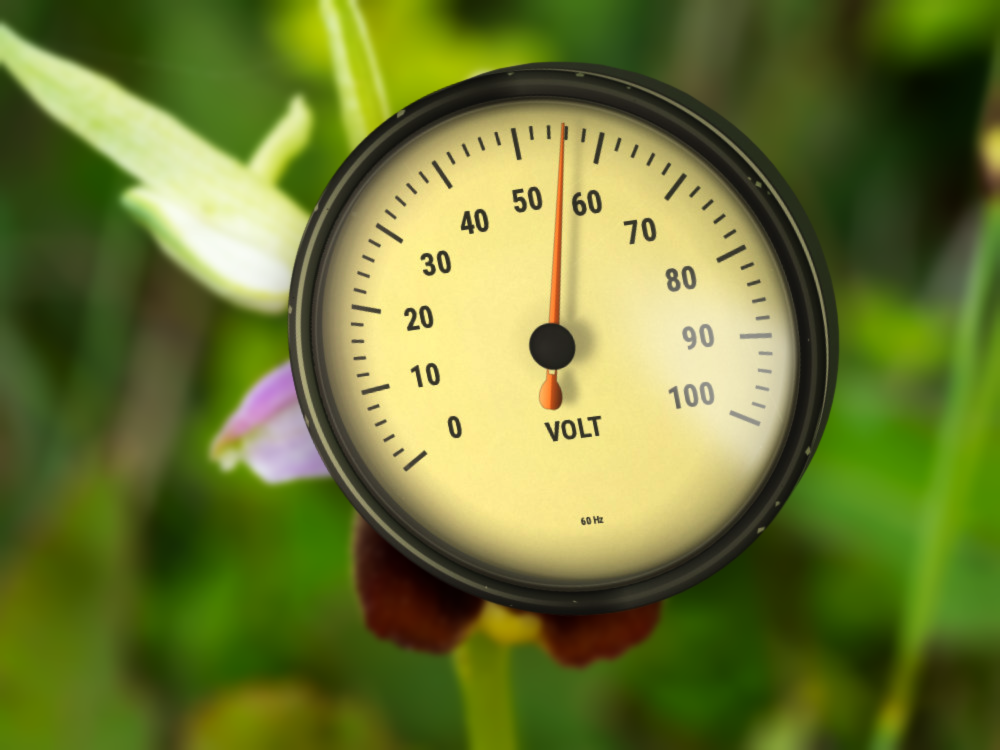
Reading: 56 V
